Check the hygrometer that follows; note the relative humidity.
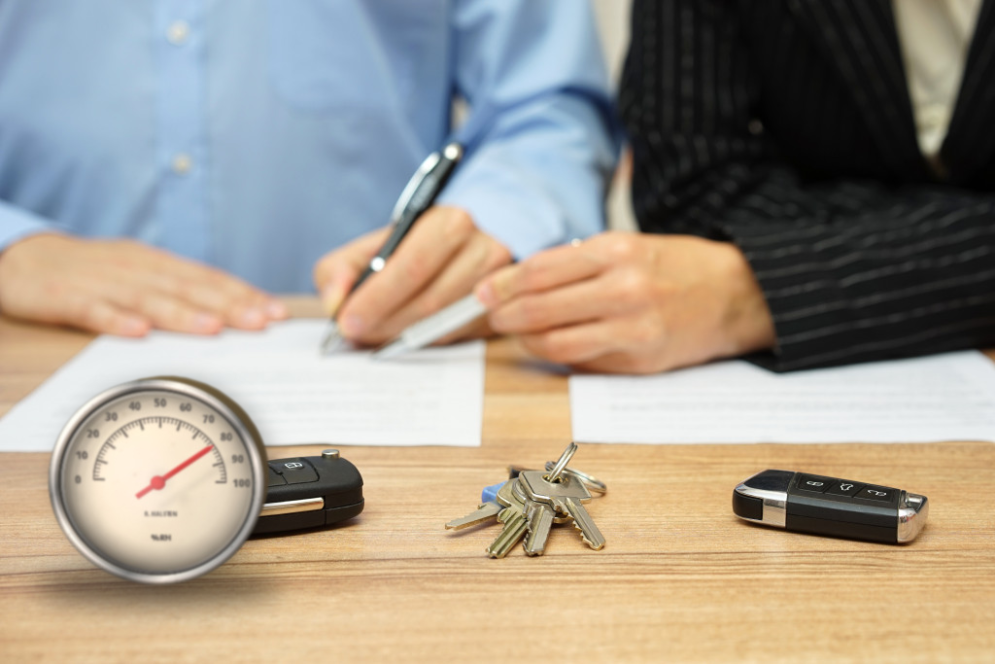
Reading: 80 %
